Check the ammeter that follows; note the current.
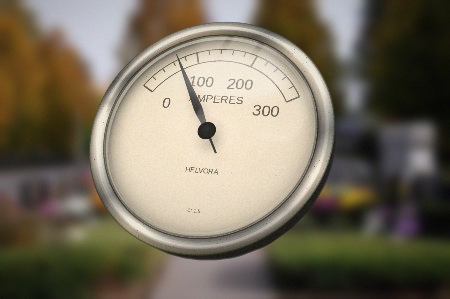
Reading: 70 A
